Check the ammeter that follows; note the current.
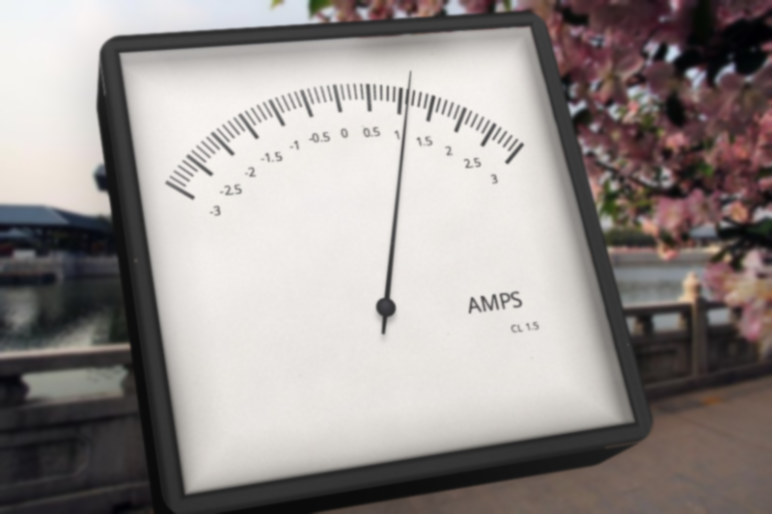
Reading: 1.1 A
